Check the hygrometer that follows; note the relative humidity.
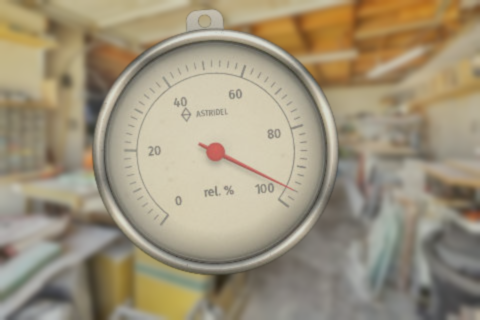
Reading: 96 %
